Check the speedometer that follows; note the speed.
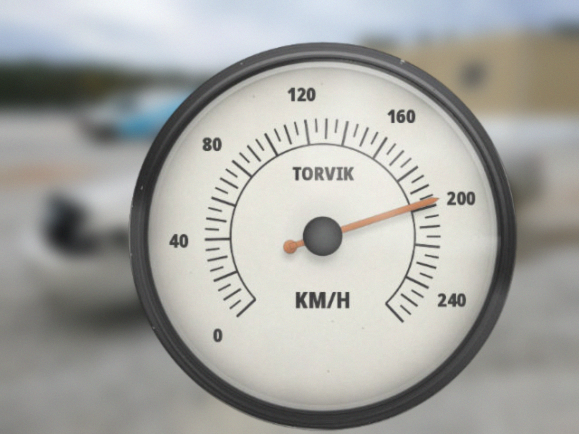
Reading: 197.5 km/h
